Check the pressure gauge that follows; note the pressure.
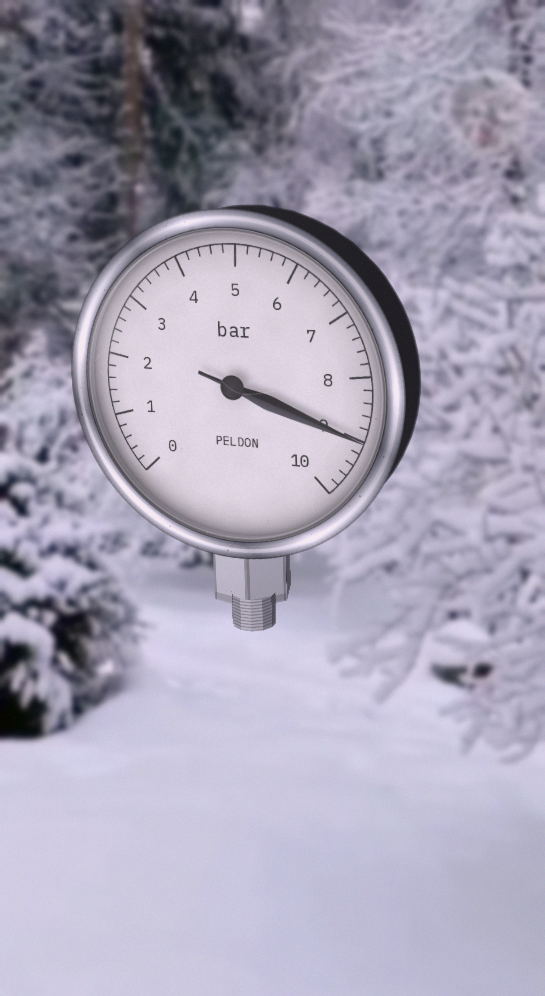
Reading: 9 bar
